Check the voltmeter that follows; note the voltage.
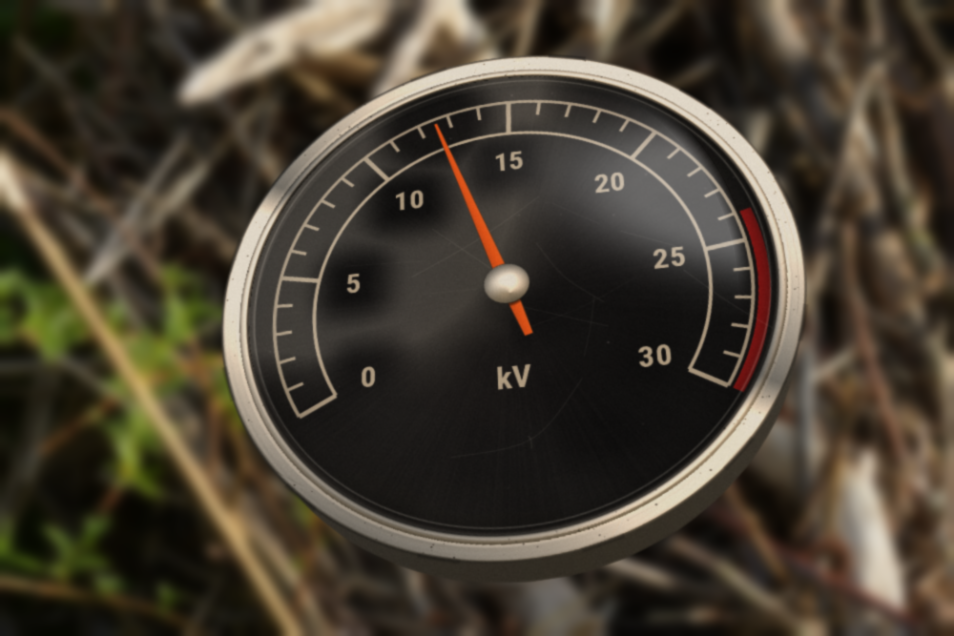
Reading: 12.5 kV
